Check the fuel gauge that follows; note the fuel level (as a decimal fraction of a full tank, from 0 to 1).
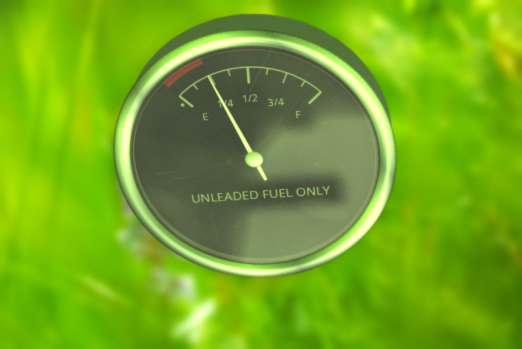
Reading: 0.25
